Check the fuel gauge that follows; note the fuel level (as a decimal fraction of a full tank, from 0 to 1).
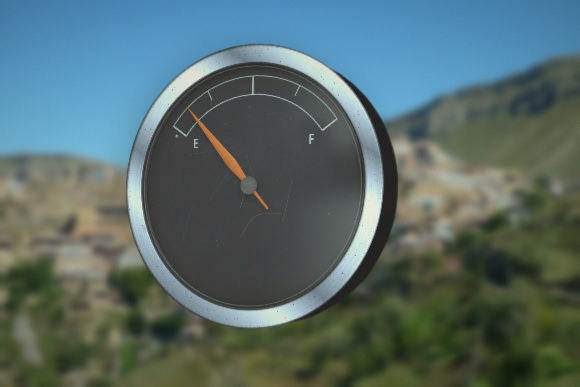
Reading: 0.125
